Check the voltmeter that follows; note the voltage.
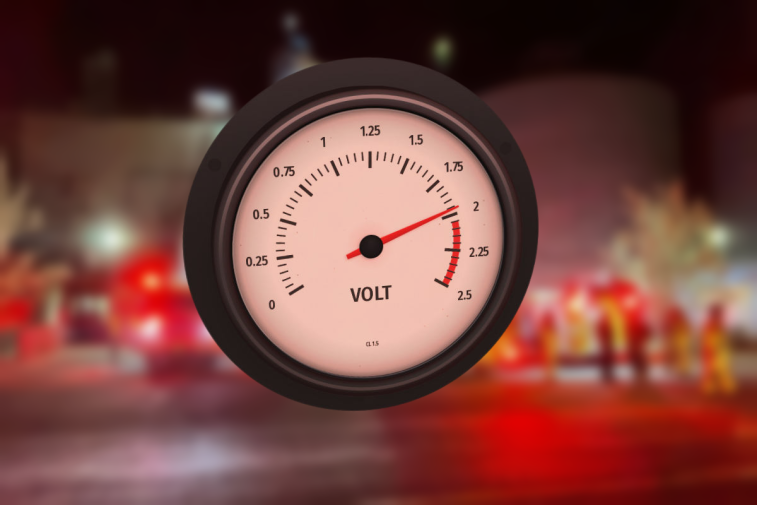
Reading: 1.95 V
